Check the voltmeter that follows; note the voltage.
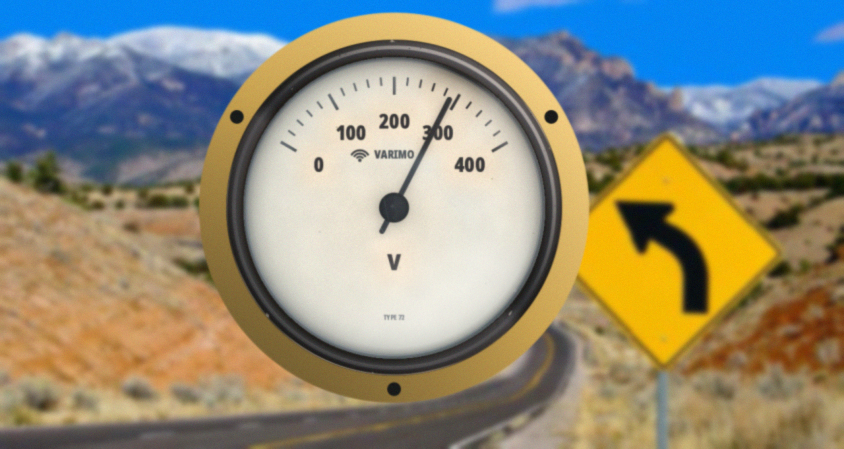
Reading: 290 V
